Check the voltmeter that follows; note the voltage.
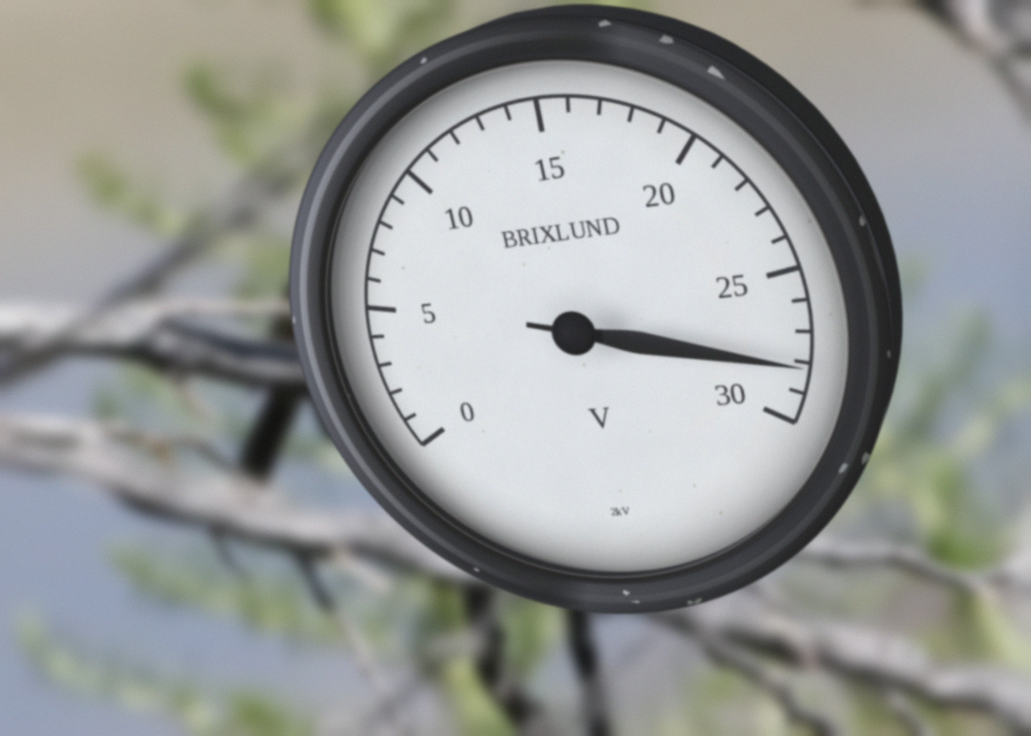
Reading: 28 V
